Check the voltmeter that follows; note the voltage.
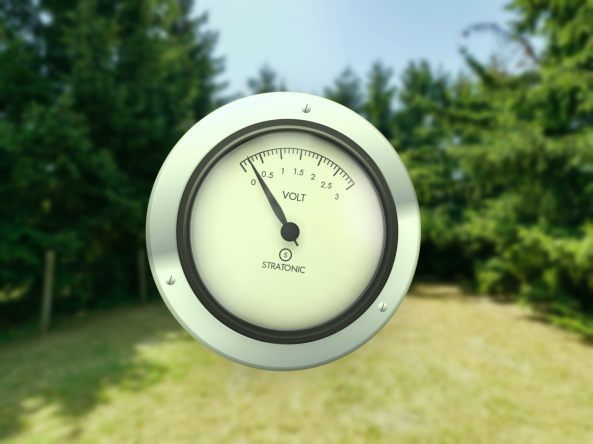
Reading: 0.2 V
